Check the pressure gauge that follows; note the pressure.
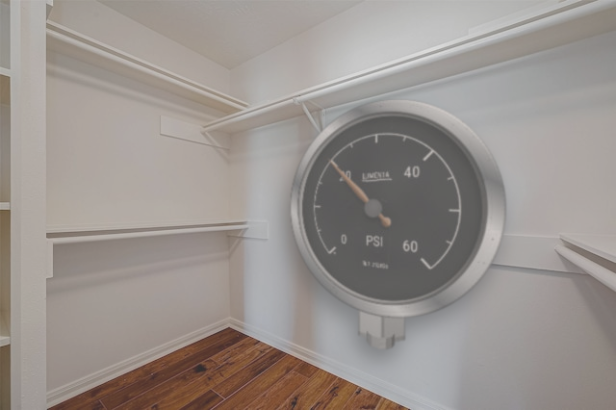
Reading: 20 psi
